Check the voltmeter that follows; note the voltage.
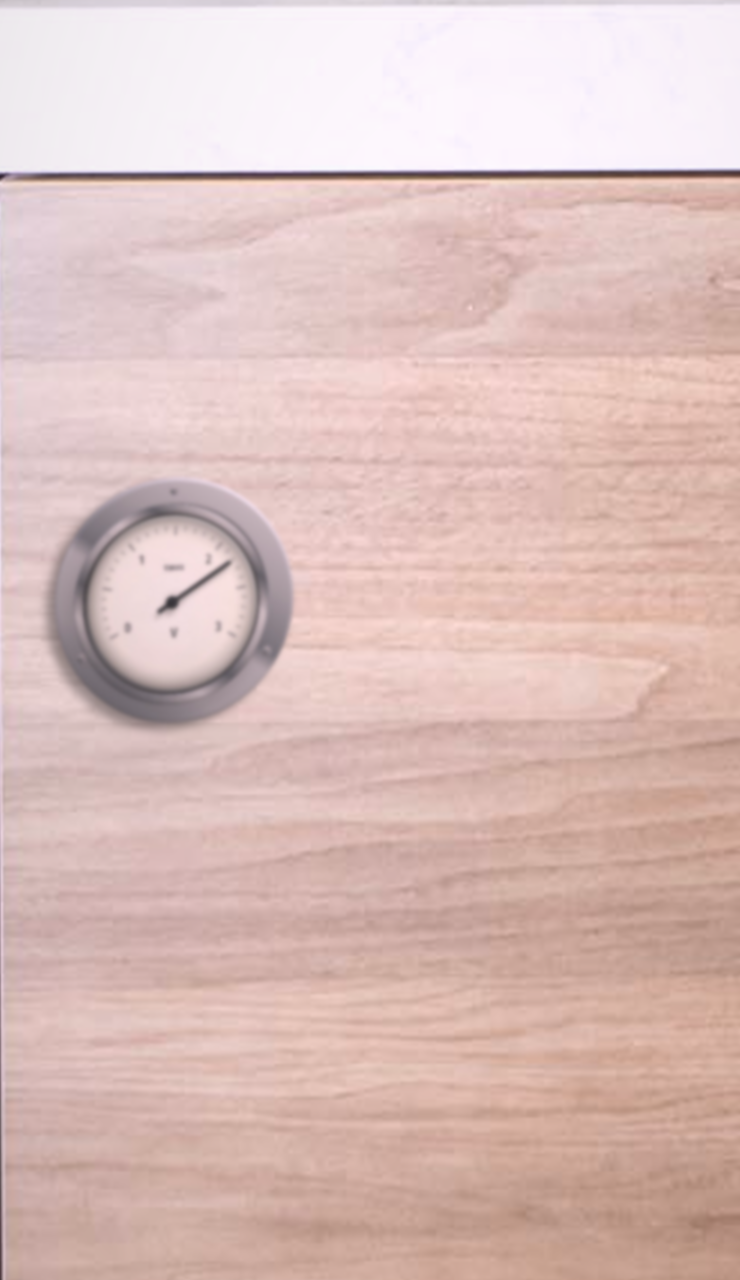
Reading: 2.2 V
